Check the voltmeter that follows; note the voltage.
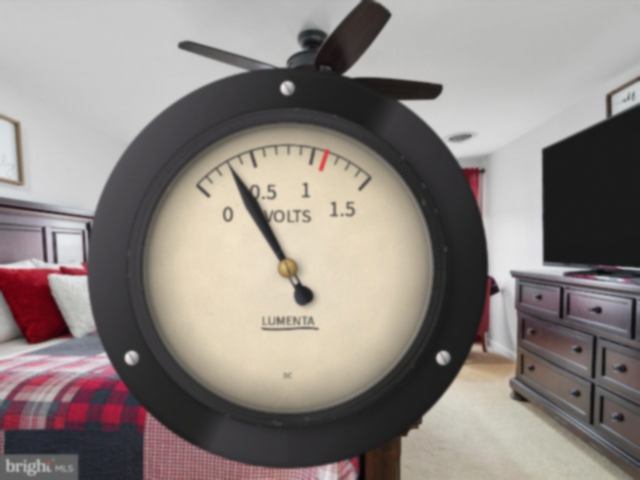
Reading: 0.3 V
